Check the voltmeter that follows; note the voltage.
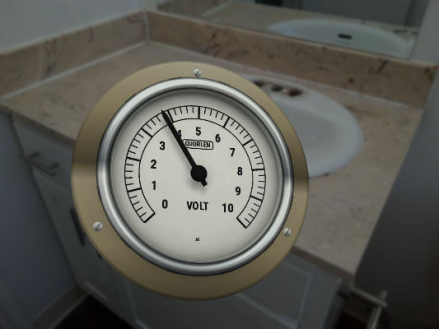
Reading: 3.8 V
